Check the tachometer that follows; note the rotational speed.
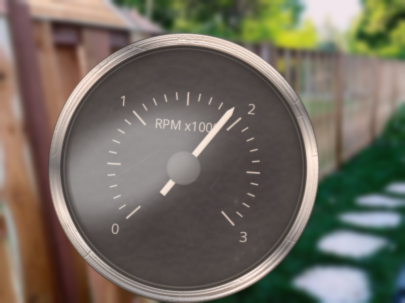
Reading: 1900 rpm
